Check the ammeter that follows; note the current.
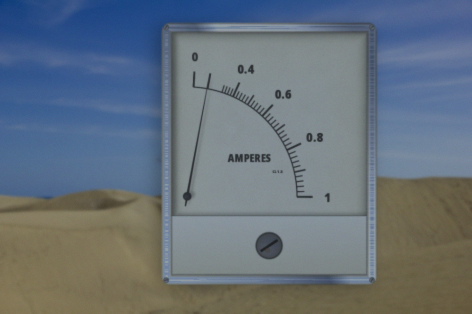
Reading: 0.2 A
